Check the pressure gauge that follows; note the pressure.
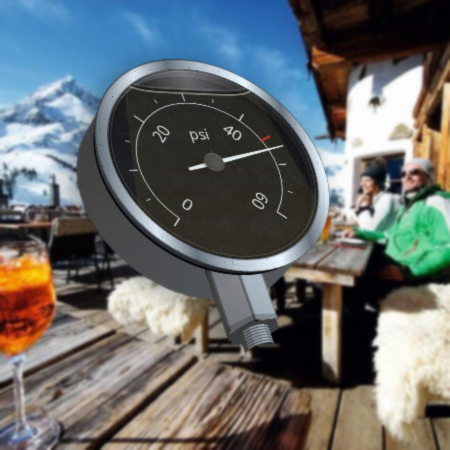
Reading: 47.5 psi
